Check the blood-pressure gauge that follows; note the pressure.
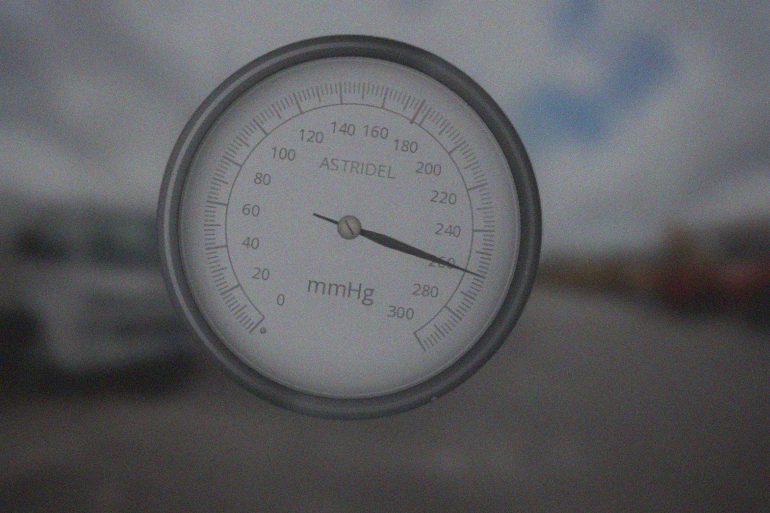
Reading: 260 mmHg
